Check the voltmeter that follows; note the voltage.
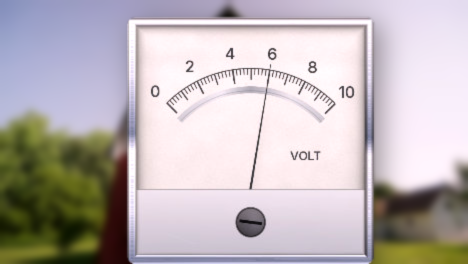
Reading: 6 V
